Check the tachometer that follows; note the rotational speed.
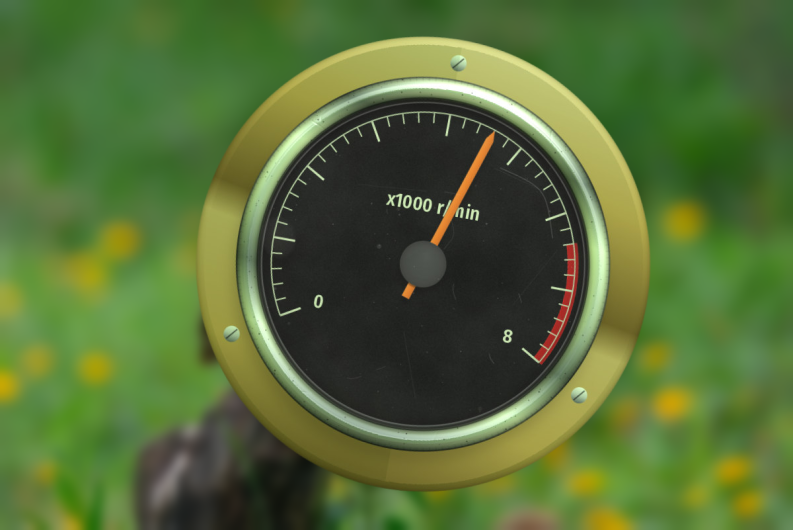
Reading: 4600 rpm
